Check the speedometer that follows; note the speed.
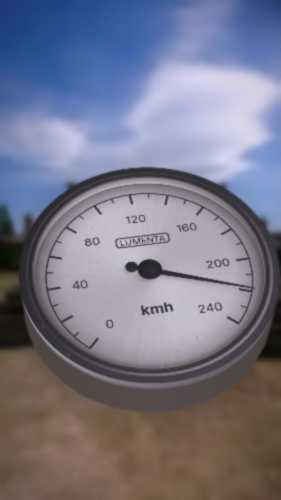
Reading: 220 km/h
